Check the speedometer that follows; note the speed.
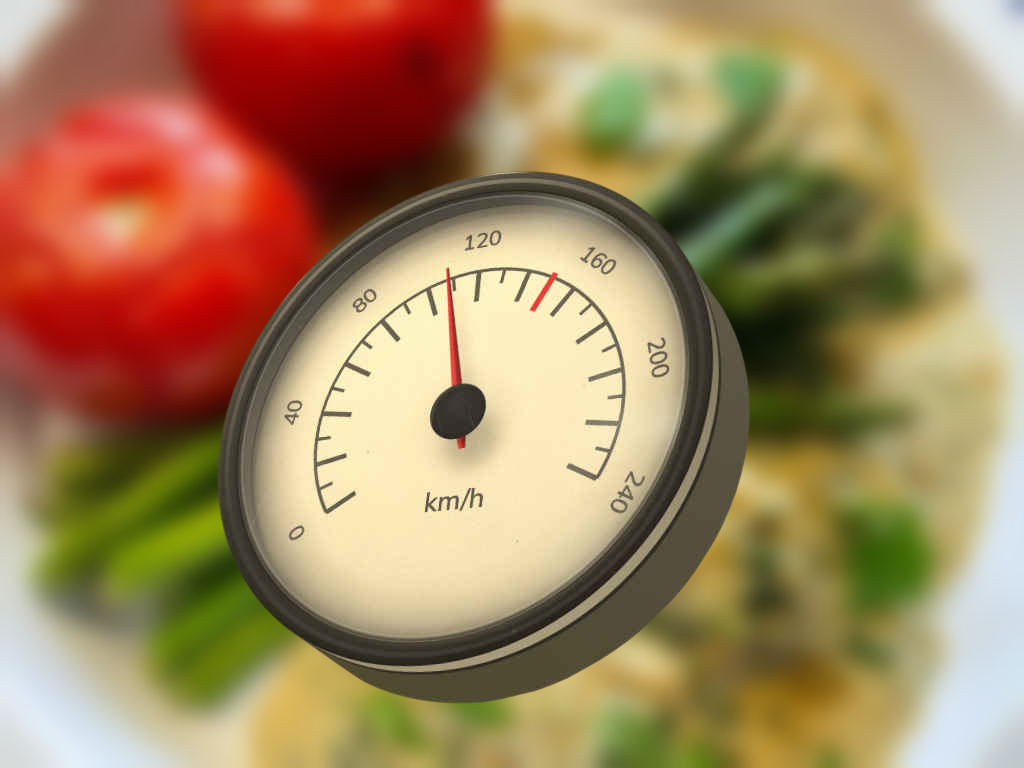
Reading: 110 km/h
